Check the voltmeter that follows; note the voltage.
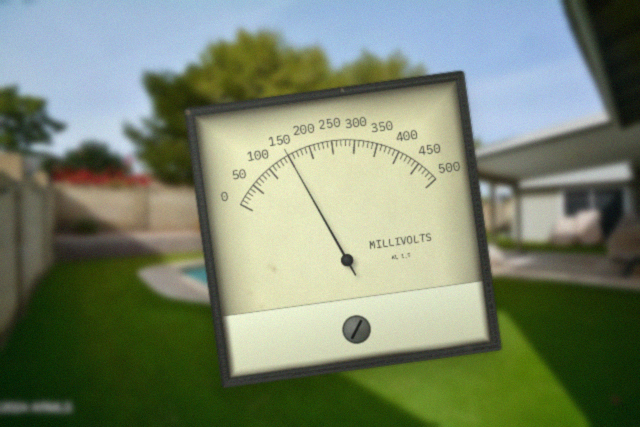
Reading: 150 mV
